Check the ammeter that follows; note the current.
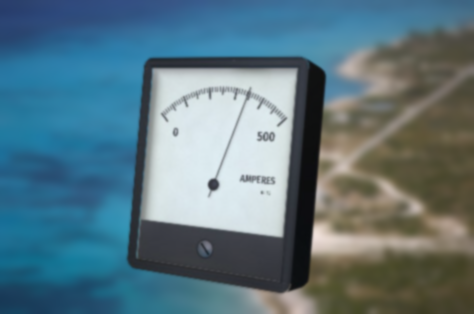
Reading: 350 A
